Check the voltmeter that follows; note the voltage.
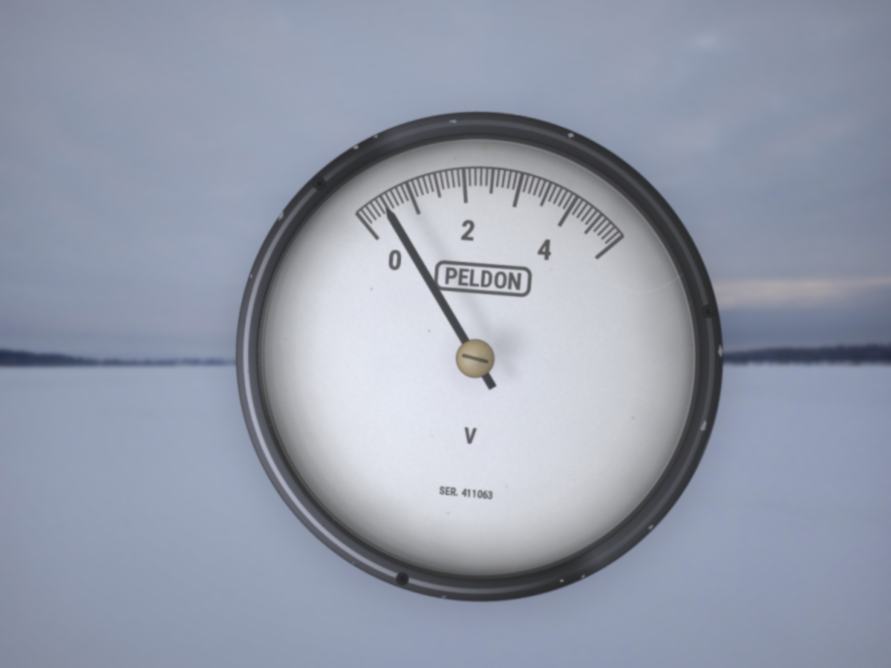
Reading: 0.5 V
